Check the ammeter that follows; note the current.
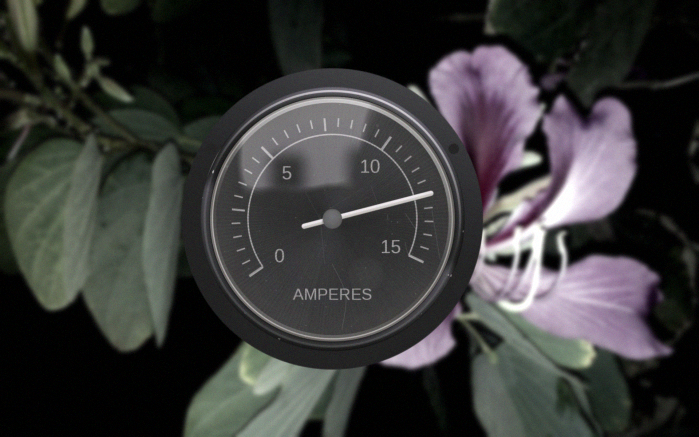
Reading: 12.5 A
